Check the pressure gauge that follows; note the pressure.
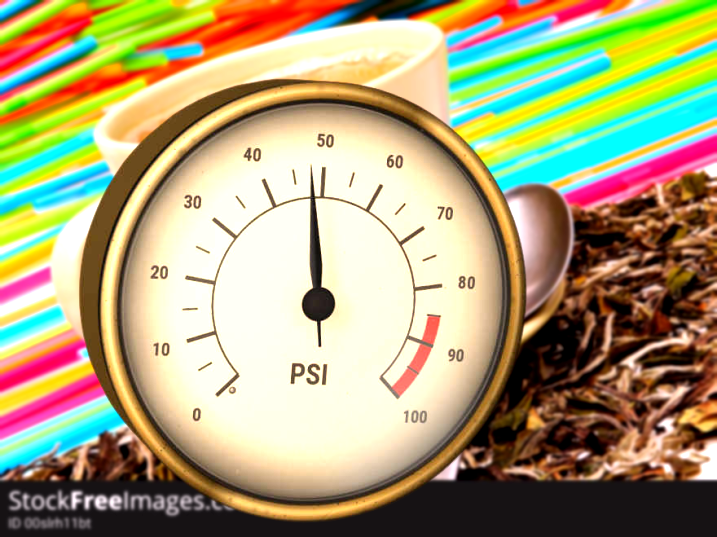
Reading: 47.5 psi
